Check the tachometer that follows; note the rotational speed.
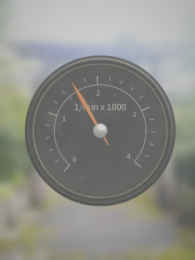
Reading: 1600 rpm
